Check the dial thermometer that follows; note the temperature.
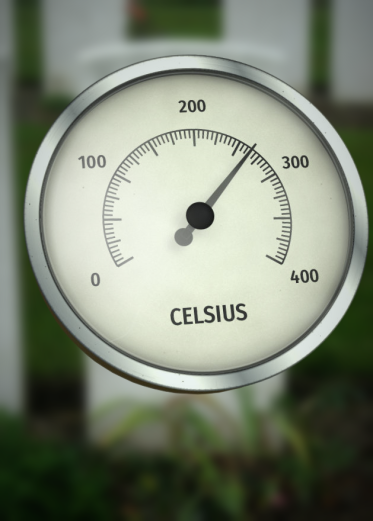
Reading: 265 °C
